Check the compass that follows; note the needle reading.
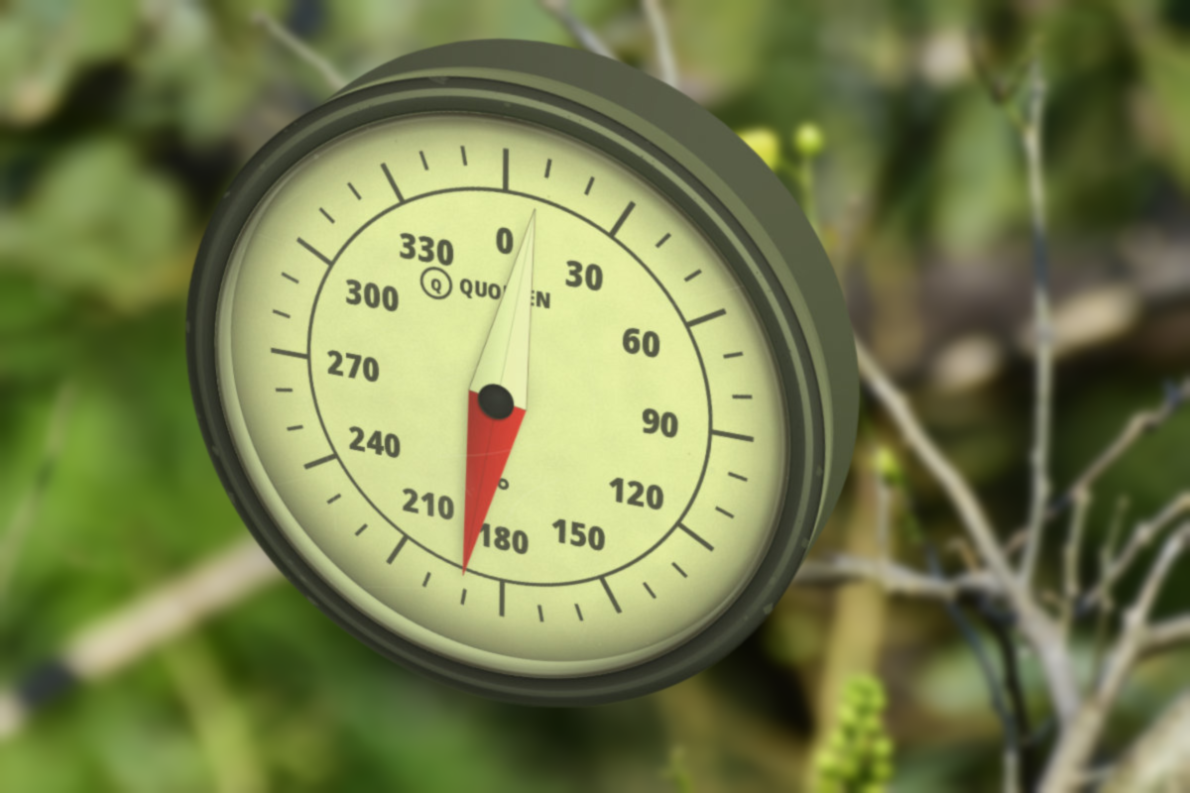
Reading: 190 °
